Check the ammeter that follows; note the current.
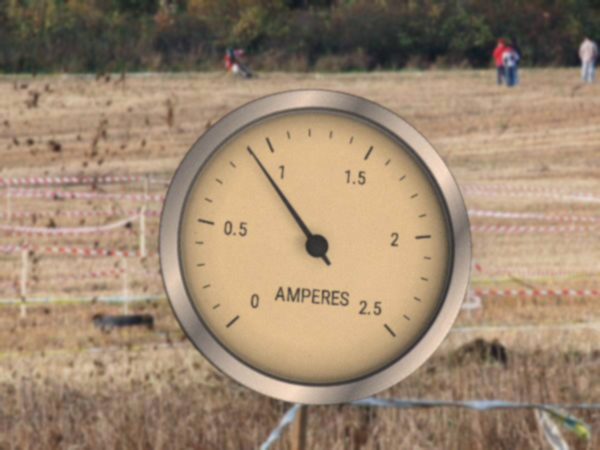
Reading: 0.9 A
